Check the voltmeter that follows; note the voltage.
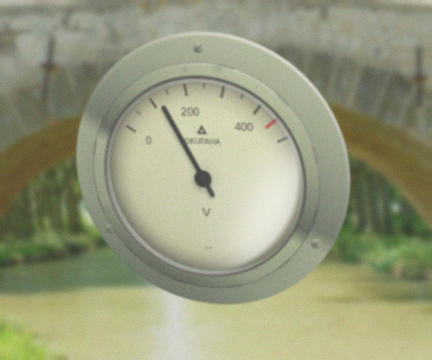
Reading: 125 V
